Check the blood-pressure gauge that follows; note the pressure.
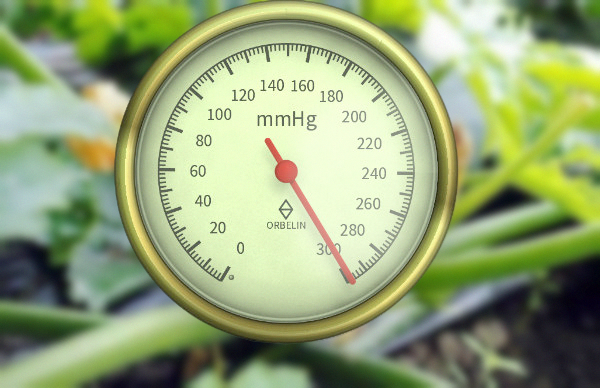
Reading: 298 mmHg
